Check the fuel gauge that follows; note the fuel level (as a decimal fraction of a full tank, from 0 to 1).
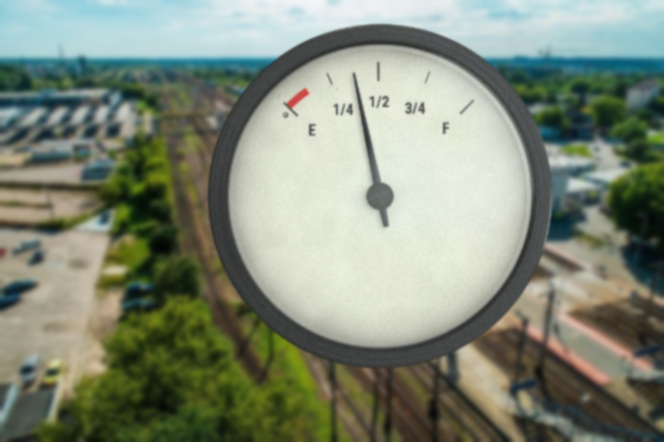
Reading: 0.375
